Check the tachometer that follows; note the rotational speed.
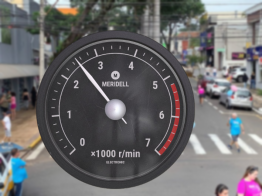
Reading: 2500 rpm
